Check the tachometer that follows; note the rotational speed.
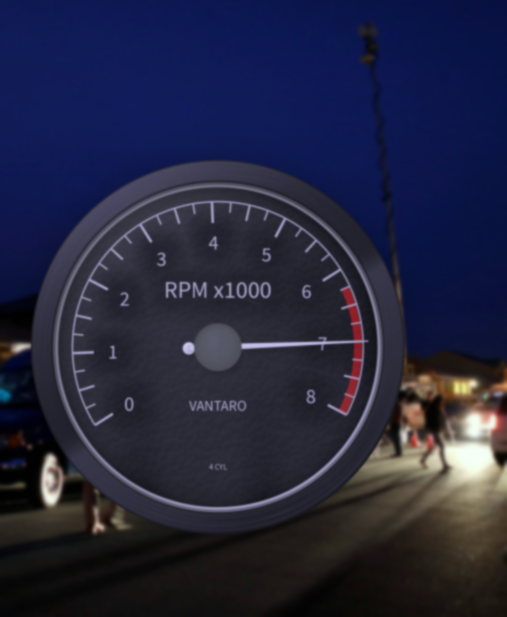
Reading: 7000 rpm
